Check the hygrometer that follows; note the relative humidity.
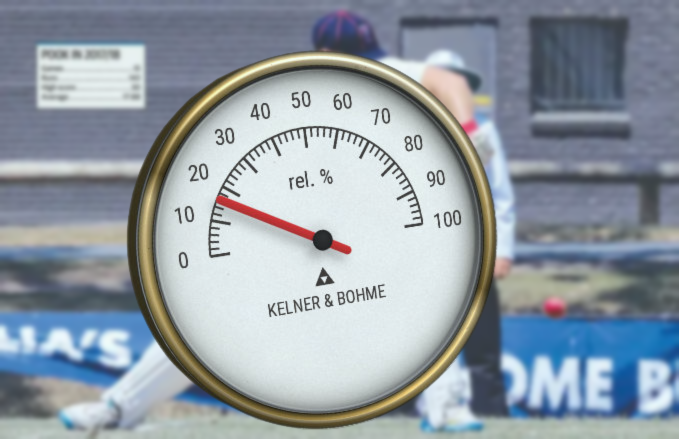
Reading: 16 %
